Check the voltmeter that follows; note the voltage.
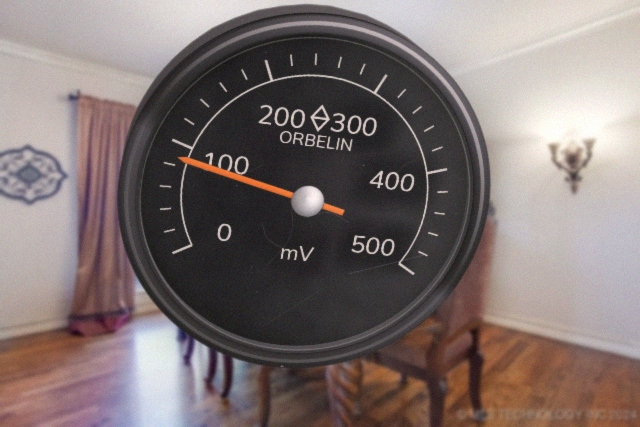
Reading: 90 mV
